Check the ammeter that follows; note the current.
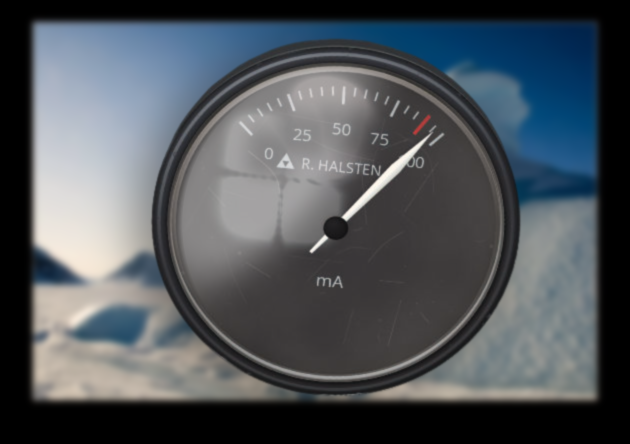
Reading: 95 mA
